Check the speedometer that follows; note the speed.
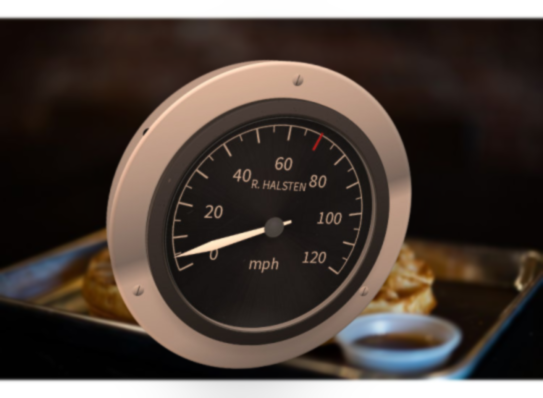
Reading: 5 mph
